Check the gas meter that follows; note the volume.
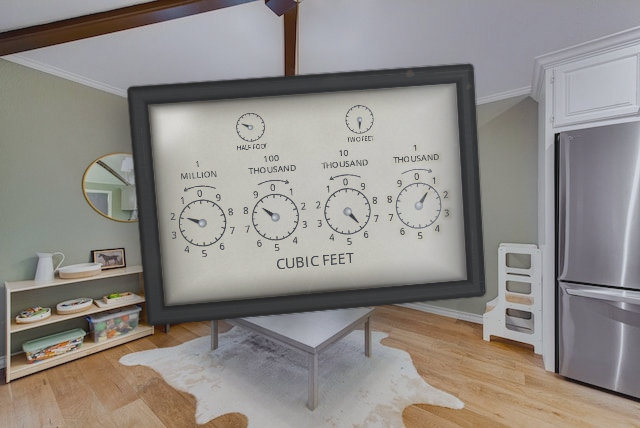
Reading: 186100 ft³
